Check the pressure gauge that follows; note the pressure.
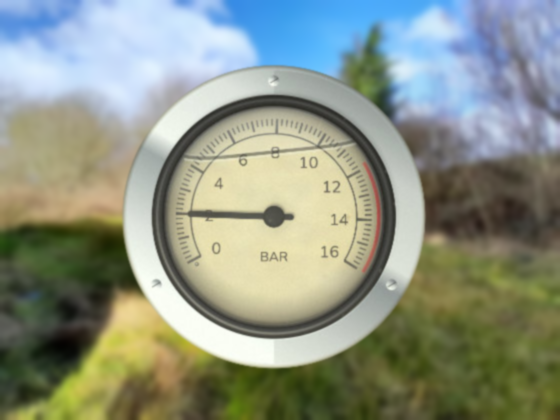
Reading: 2 bar
